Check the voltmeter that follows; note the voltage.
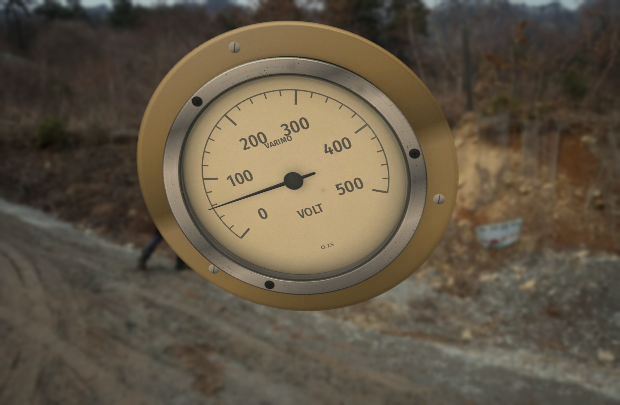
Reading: 60 V
